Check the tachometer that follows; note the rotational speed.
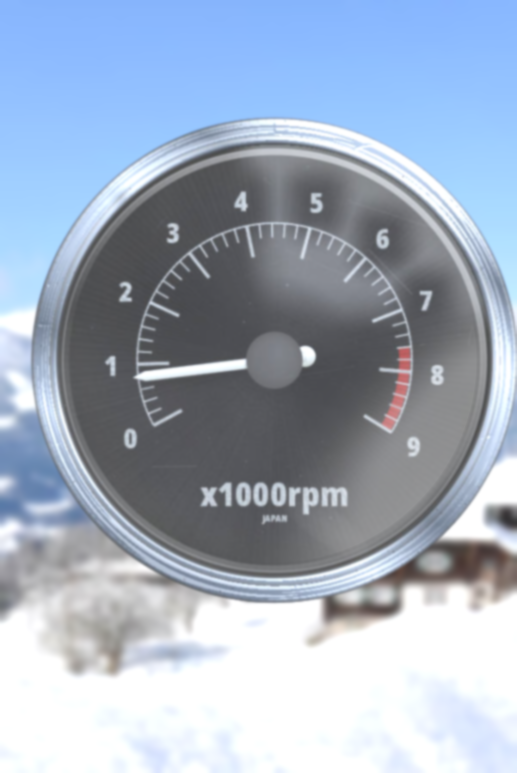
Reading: 800 rpm
